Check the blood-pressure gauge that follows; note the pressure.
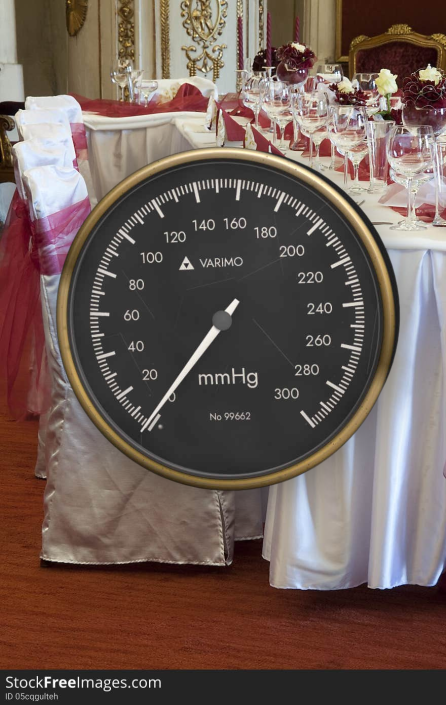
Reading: 2 mmHg
